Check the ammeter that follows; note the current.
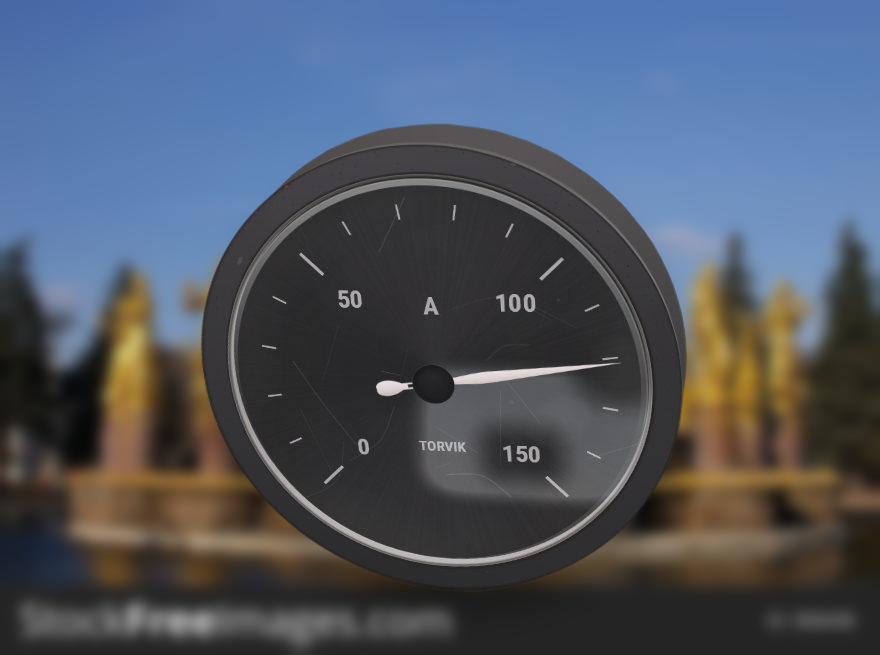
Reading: 120 A
